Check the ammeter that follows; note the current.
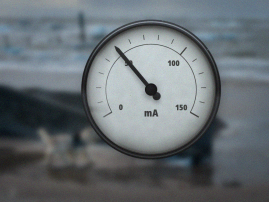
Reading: 50 mA
